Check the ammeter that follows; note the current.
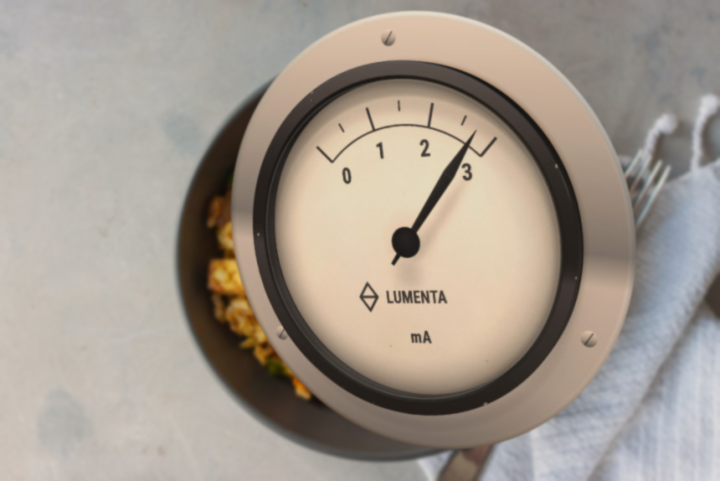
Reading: 2.75 mA
